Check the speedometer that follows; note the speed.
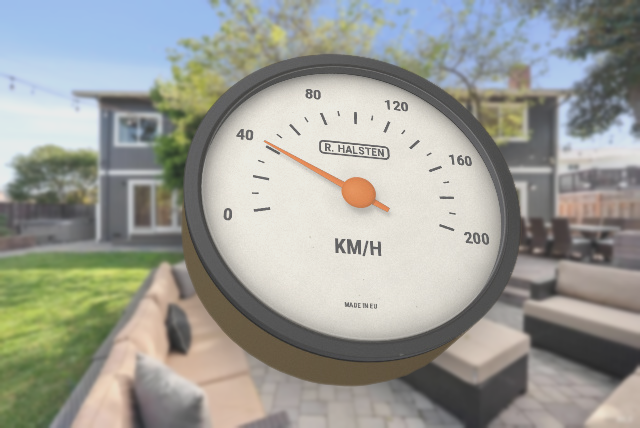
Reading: 40 km/h
